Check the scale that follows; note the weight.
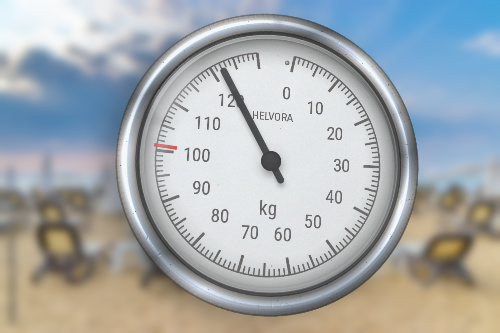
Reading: 122 kg
